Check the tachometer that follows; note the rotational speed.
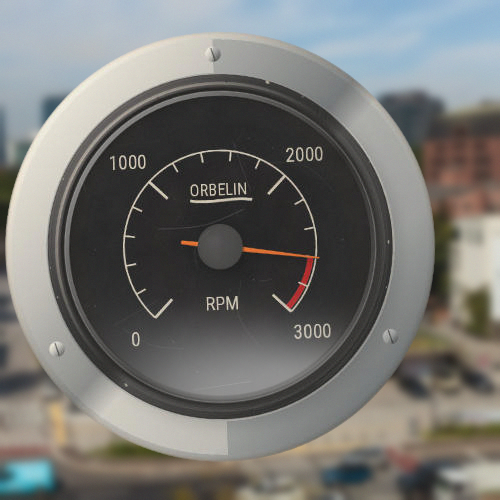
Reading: 2600 rpm
